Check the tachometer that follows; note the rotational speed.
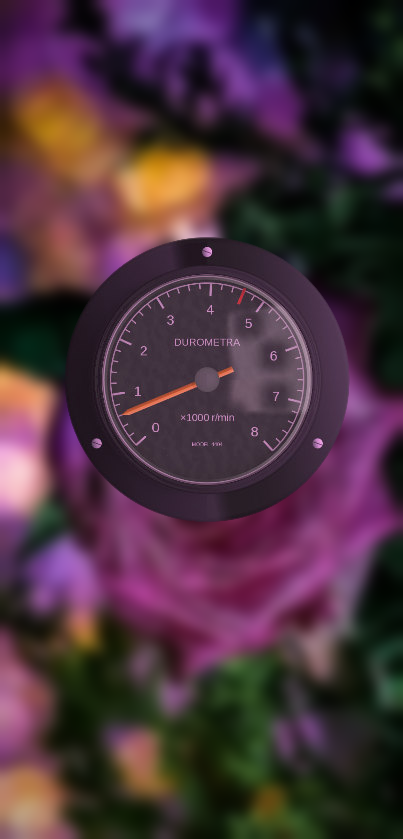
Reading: 600 rpm
